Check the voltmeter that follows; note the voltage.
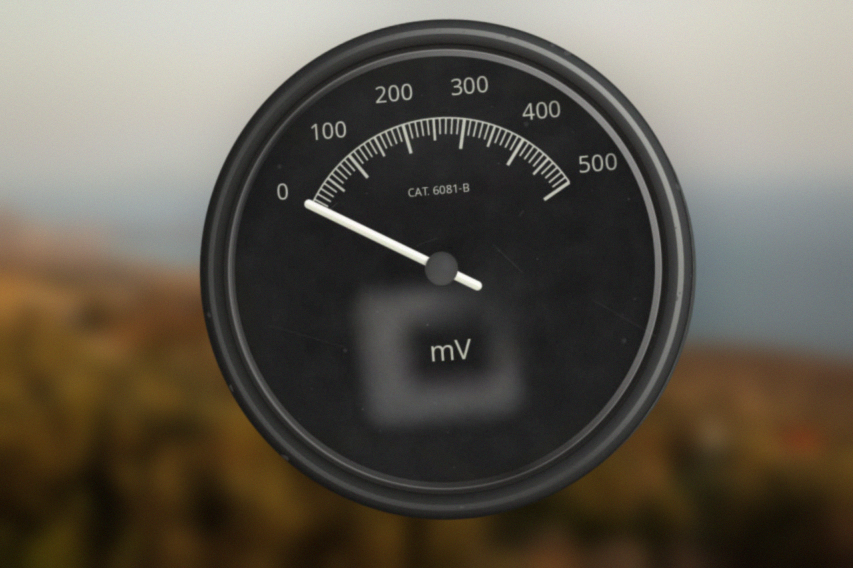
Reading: 0 mV
